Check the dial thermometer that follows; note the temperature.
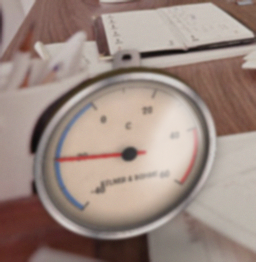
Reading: -20 °C
